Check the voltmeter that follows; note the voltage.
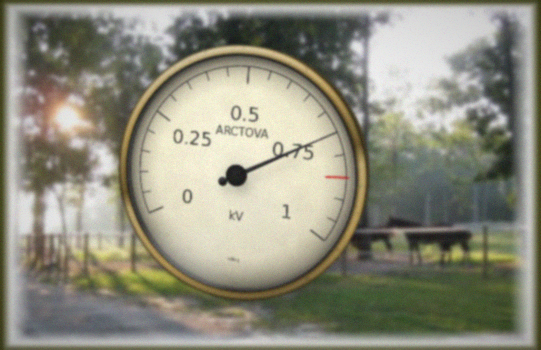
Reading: 0.75 kV
